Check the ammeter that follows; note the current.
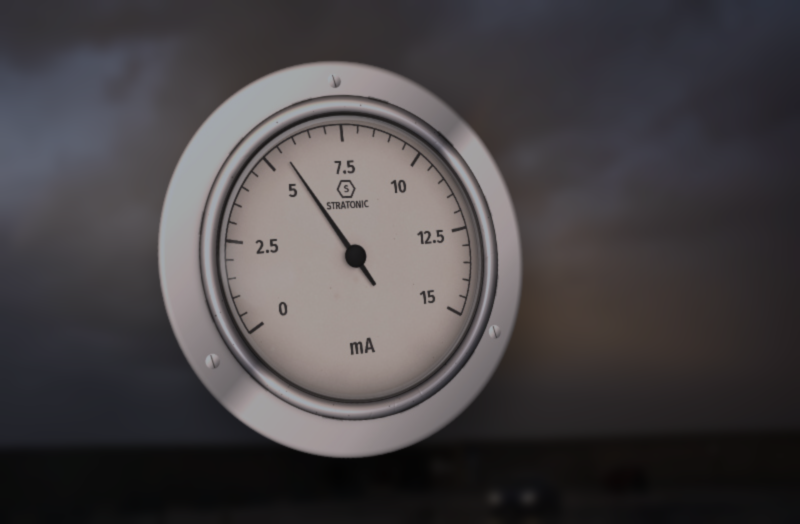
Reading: 5.5 mA
